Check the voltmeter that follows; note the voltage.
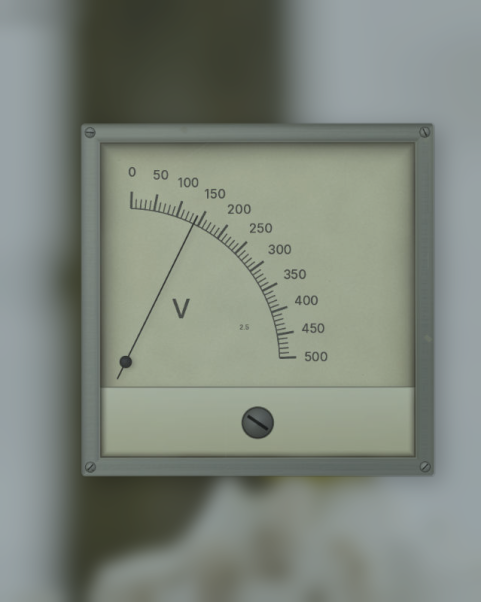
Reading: 140 V
